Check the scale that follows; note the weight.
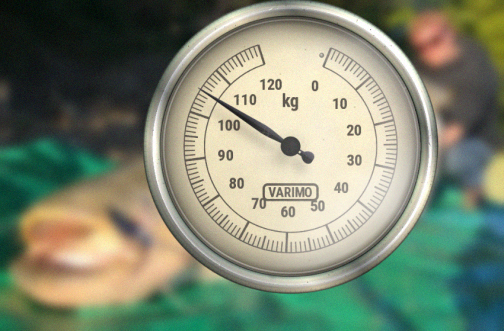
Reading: 105 kg
